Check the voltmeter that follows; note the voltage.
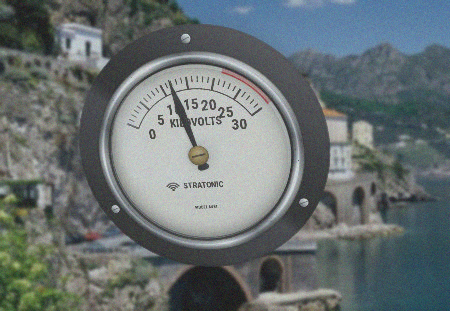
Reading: 12 kV
